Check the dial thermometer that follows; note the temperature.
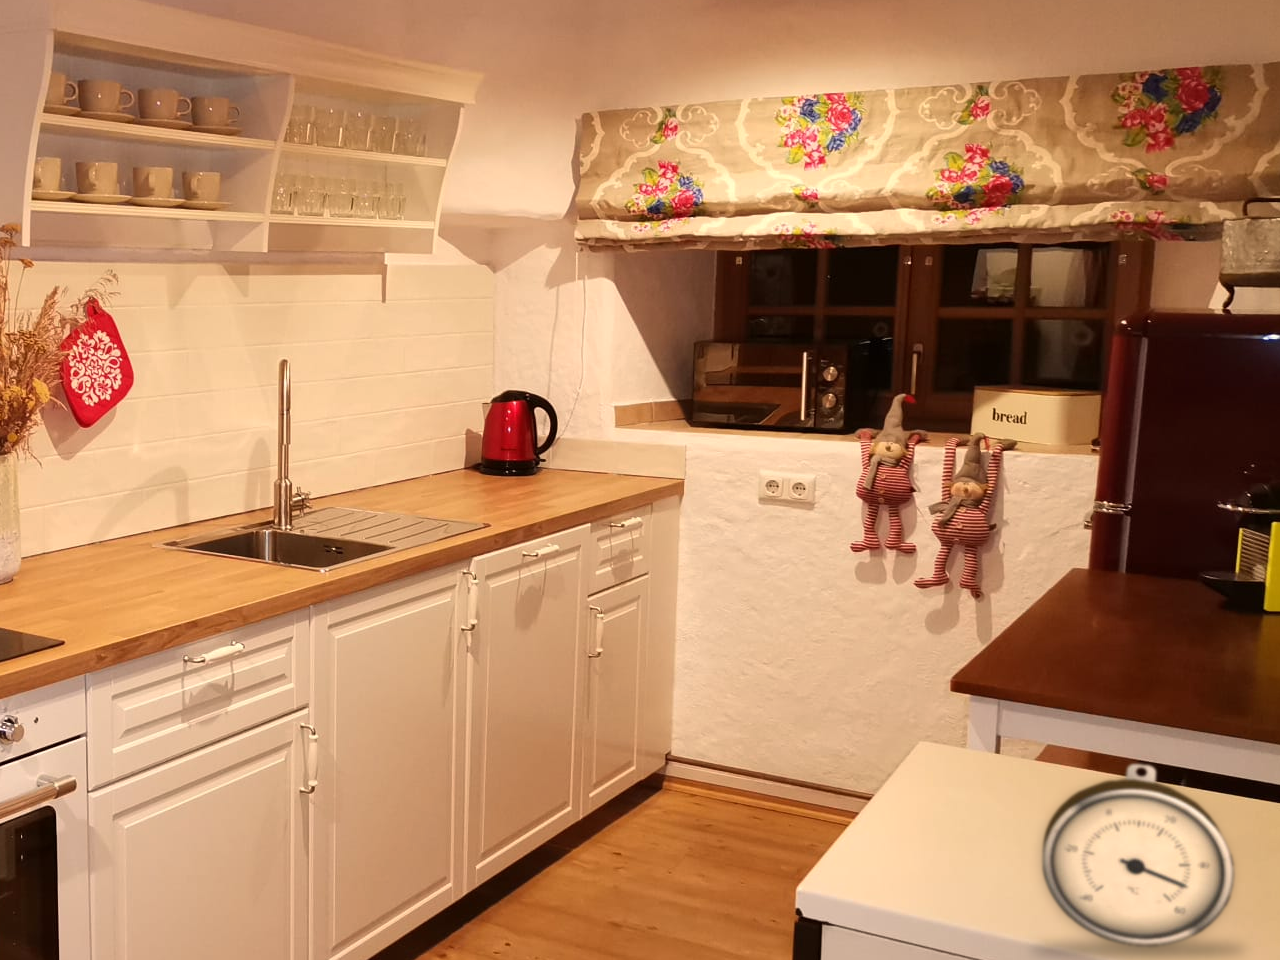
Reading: 50 °C
